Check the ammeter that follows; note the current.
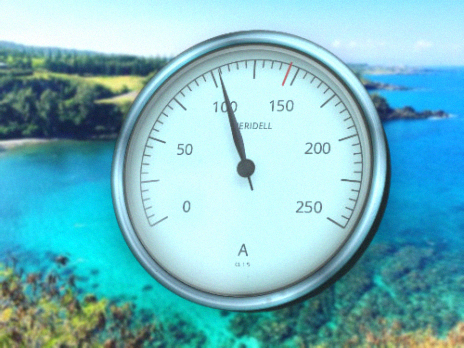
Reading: 105 A
